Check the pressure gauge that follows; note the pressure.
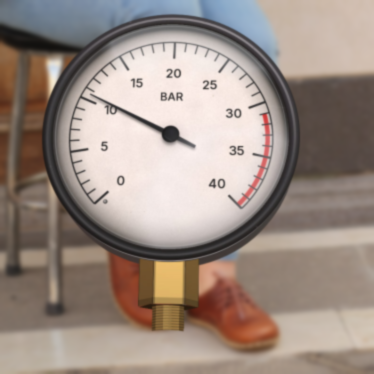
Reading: 10.5 bar
